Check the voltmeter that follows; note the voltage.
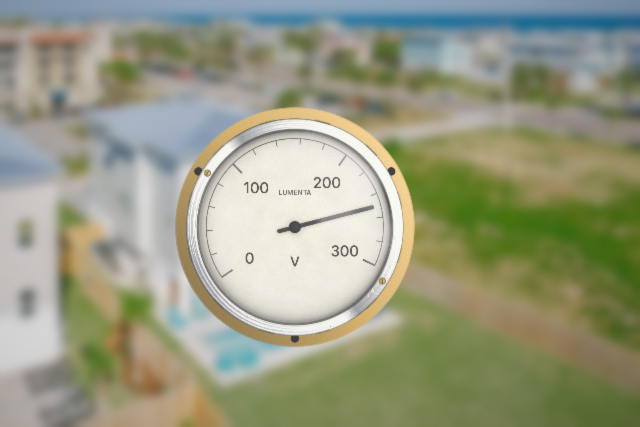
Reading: 250 V
